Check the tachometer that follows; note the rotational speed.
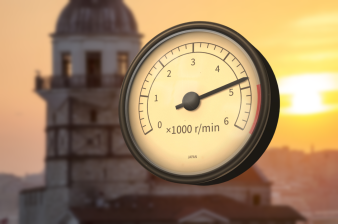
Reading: 4800 rpm
